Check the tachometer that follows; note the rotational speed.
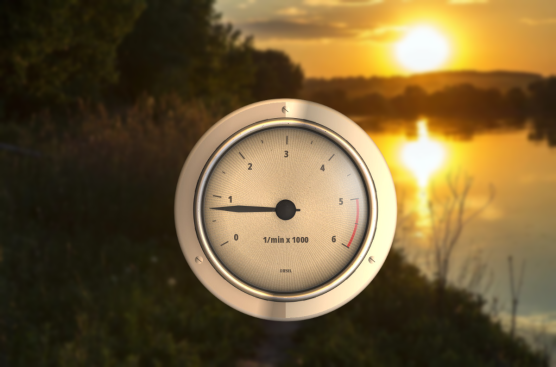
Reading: 750 rpm
